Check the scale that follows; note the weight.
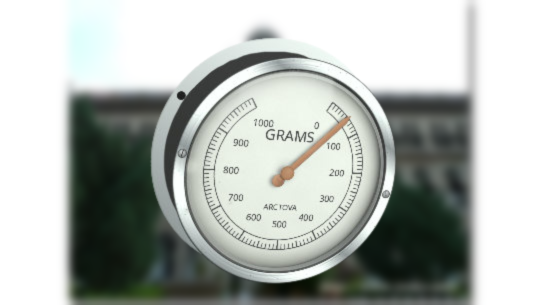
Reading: 50 g
